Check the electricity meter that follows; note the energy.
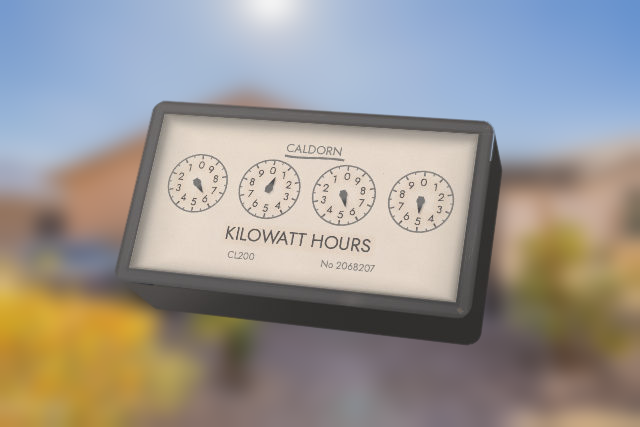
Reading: 6055 kWh
